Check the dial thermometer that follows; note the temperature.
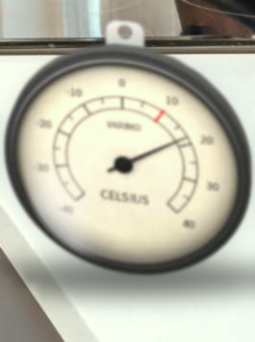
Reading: 17.5 °C
